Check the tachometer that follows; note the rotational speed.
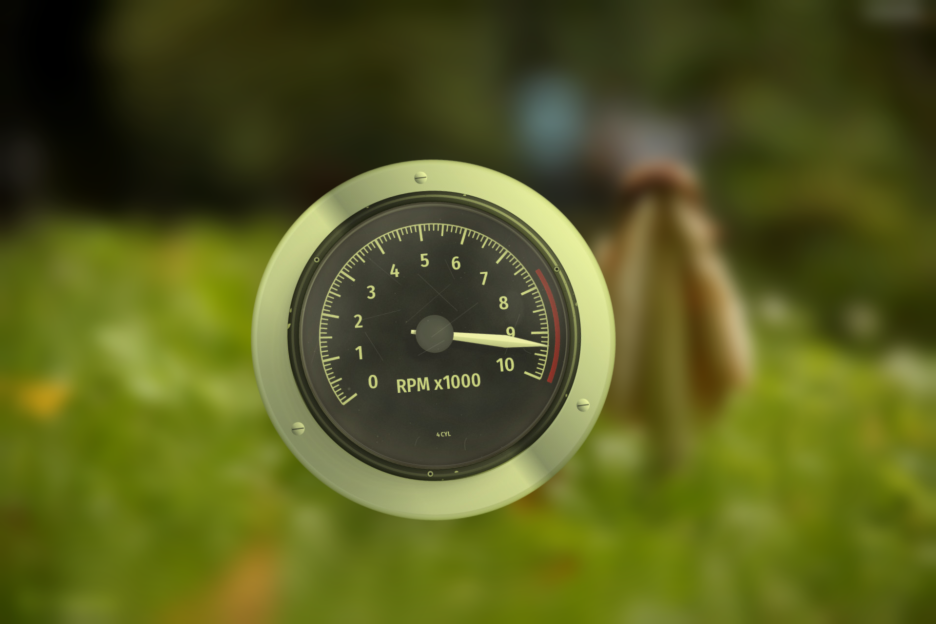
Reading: 9300 rpm
